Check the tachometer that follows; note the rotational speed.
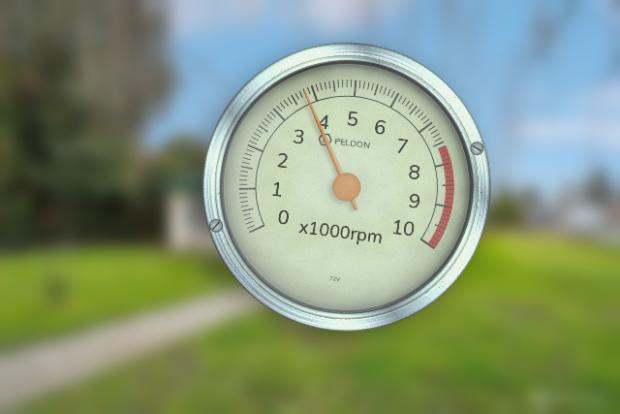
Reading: 3800 rpm
